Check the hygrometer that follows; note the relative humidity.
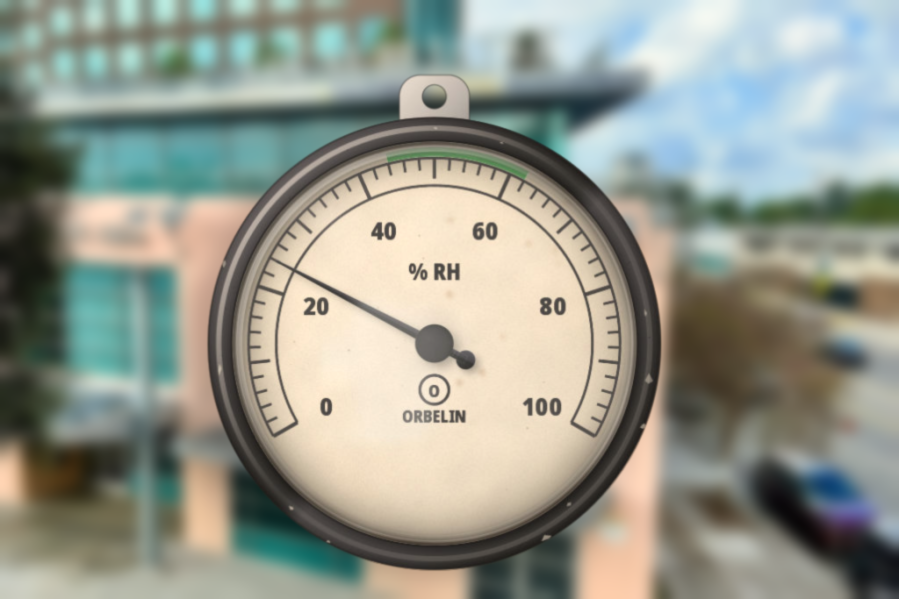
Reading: 24 %
